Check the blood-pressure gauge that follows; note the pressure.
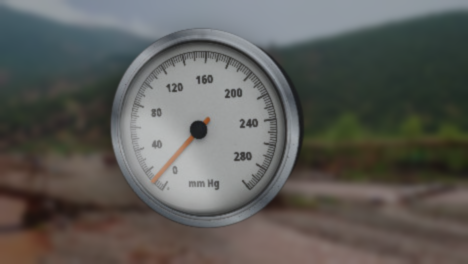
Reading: 10 mmHg
